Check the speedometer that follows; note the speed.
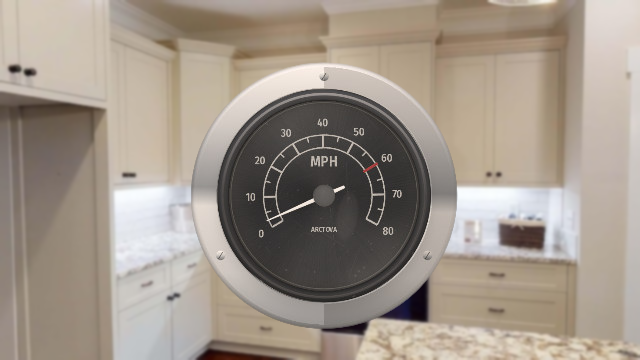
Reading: 2.5 mph
